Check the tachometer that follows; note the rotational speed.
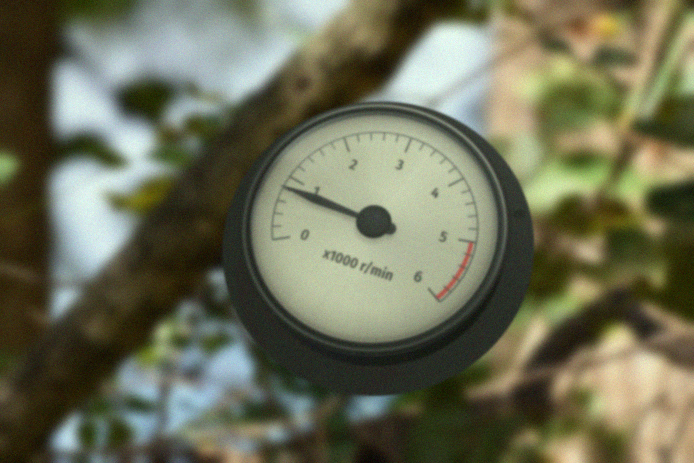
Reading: 800 rpm
